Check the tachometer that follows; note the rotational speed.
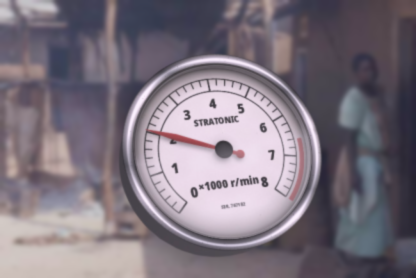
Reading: 2000 rpm
